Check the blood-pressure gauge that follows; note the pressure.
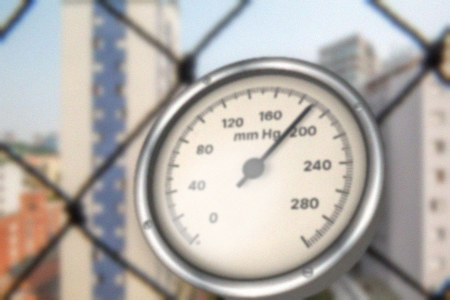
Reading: 190 mmHg
